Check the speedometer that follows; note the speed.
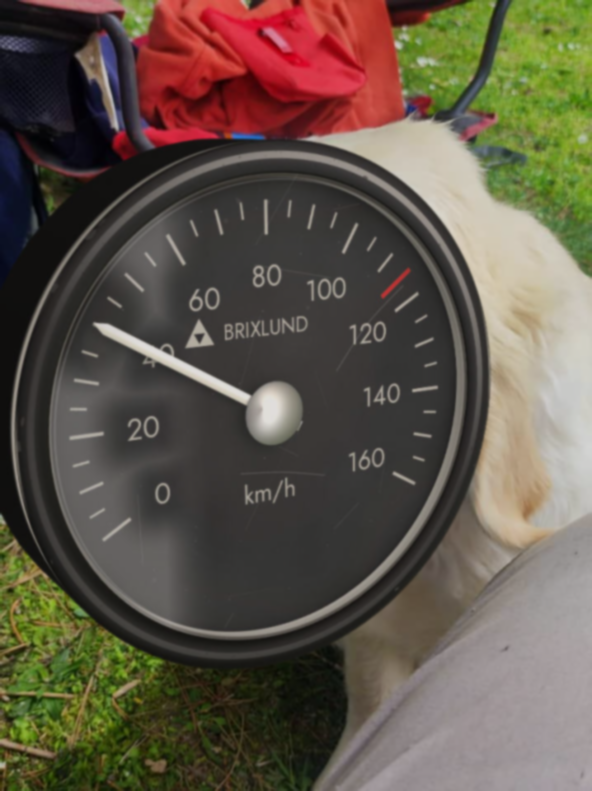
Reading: 40 km/h
